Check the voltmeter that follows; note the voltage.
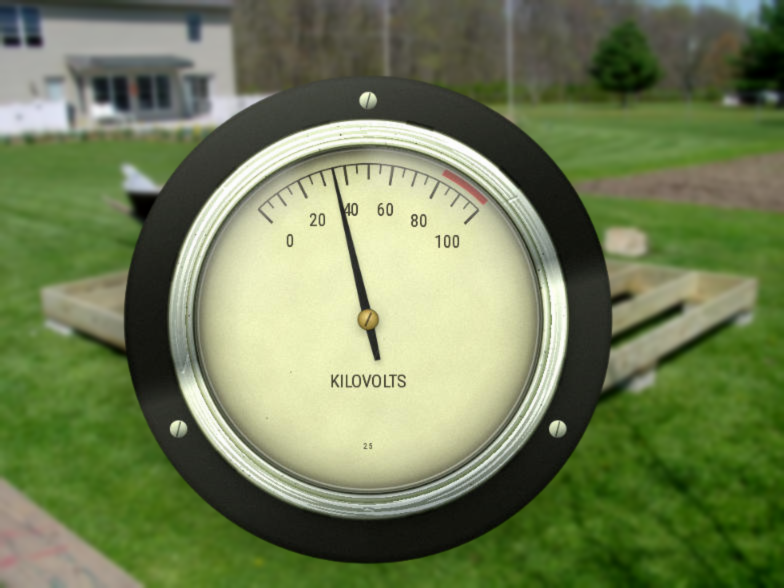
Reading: 35 kV
